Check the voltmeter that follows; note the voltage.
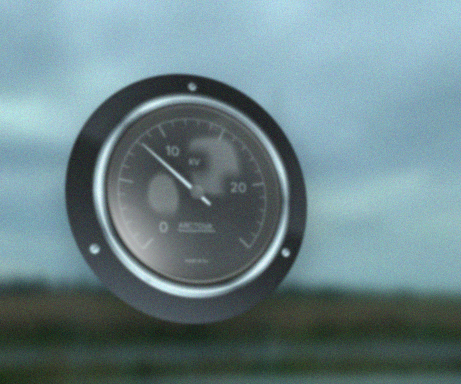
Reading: 8 kV
